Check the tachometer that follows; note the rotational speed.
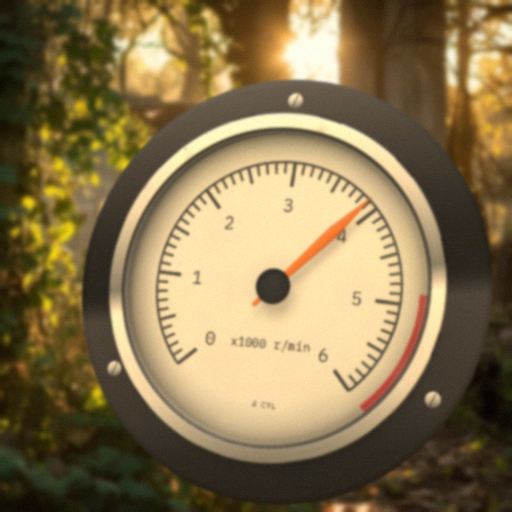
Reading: 3900 rpm
